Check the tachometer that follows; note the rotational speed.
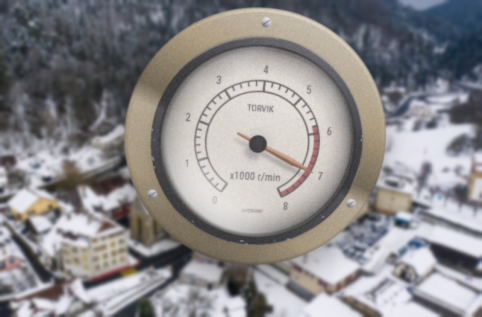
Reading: 7000 rpm
